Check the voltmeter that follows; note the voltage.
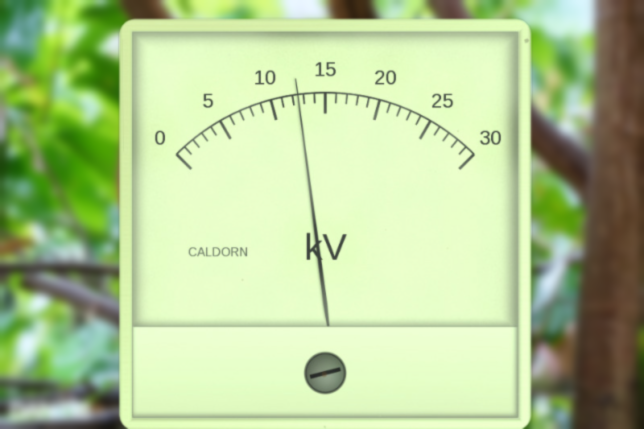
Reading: 12.5 kV
